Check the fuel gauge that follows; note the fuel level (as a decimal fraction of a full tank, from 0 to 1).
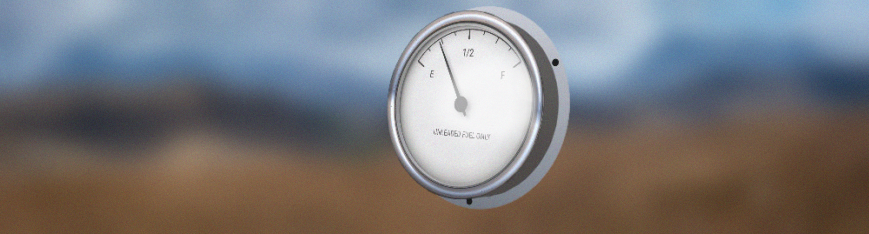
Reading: 0.25
